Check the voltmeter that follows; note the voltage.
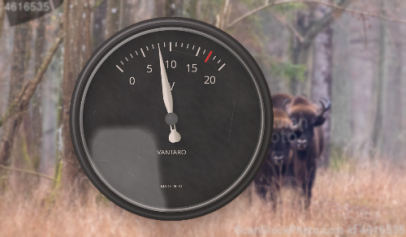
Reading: 8 V
